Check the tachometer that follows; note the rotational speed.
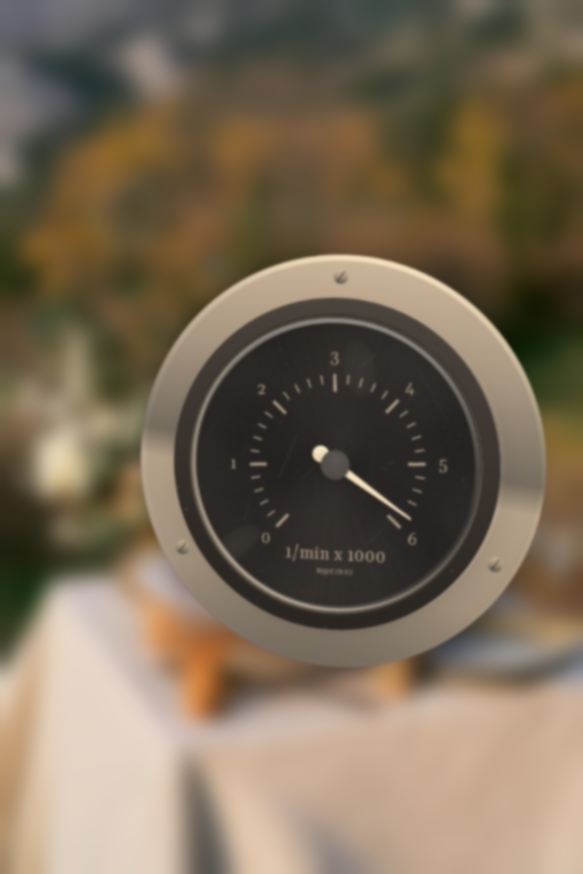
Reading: 5800 rpm
